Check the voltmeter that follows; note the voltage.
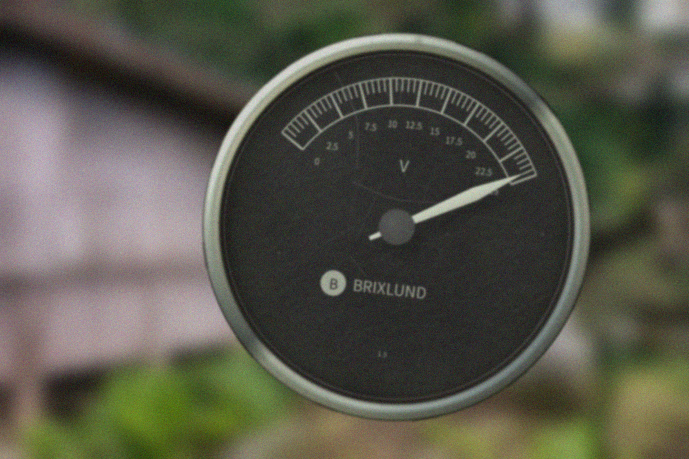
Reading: 24.5 V
